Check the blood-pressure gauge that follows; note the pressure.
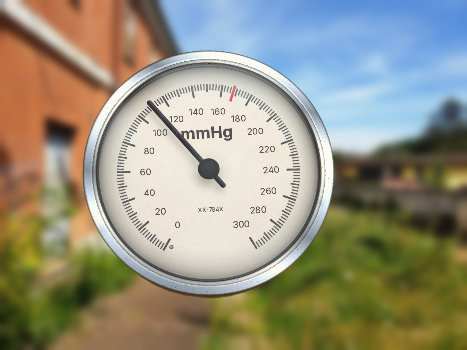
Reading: 110 mmHg
